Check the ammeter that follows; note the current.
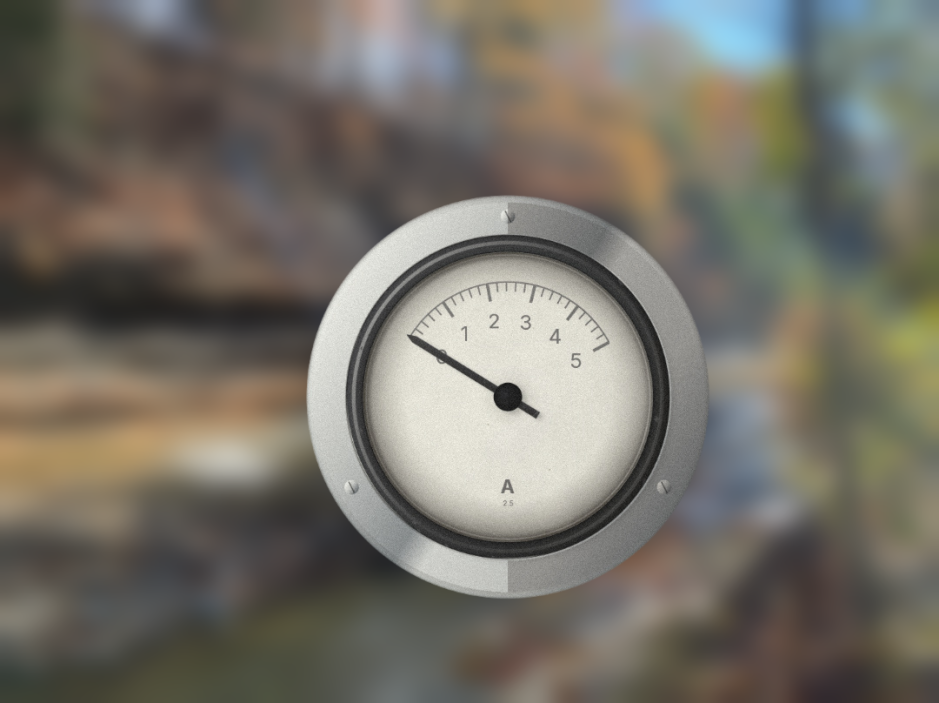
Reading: 0 A
